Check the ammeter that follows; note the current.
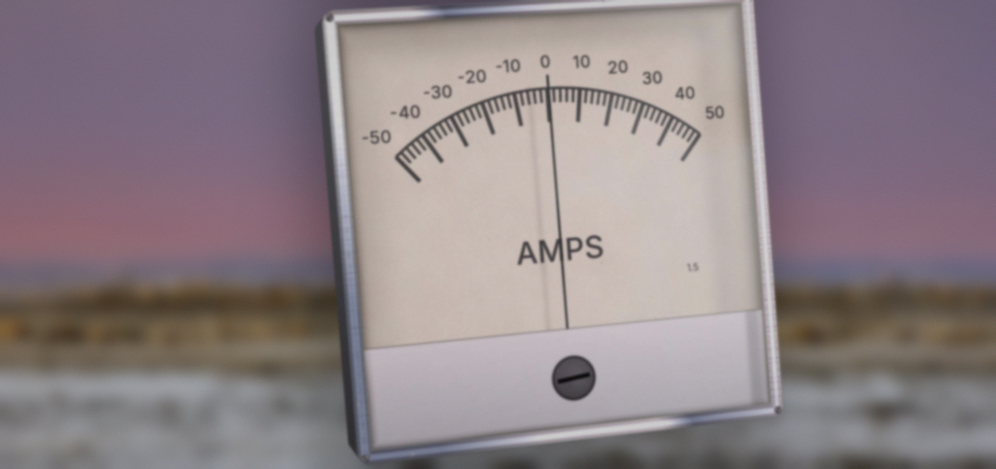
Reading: 0 A
